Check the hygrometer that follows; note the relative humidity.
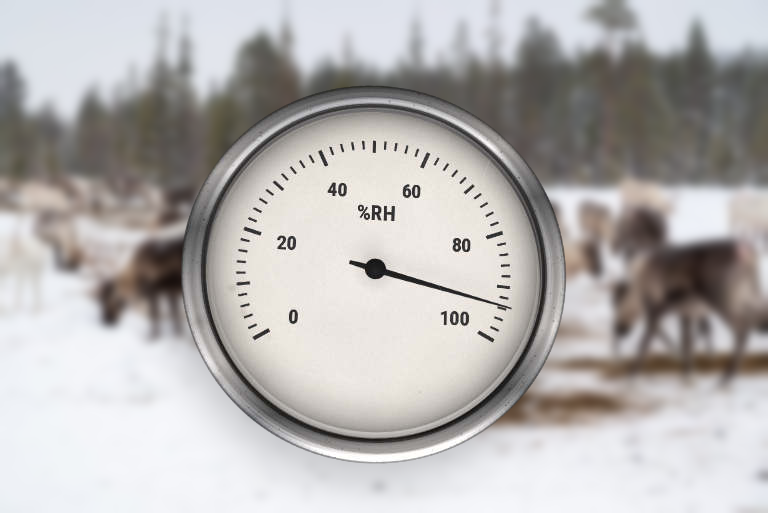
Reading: 94 %
